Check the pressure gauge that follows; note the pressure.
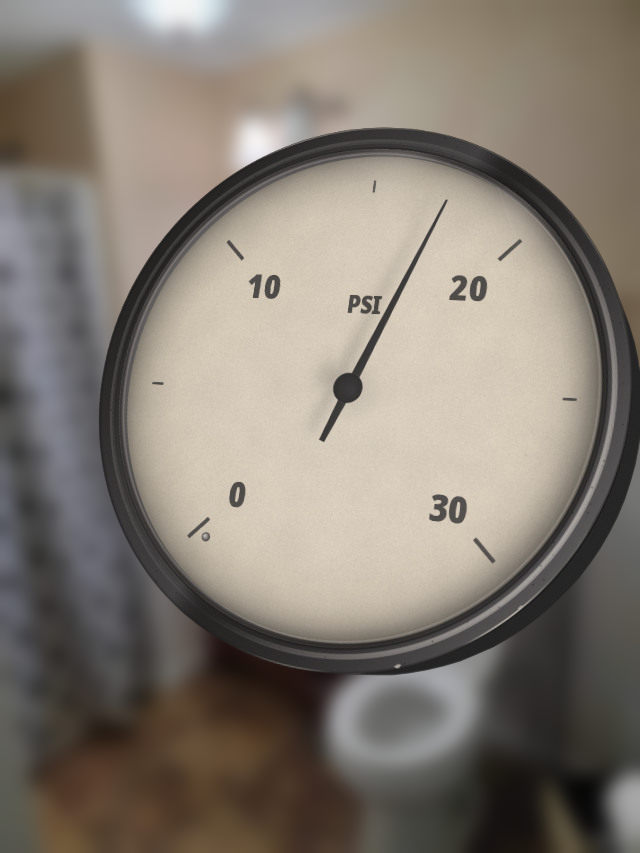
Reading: 17.5 psi
